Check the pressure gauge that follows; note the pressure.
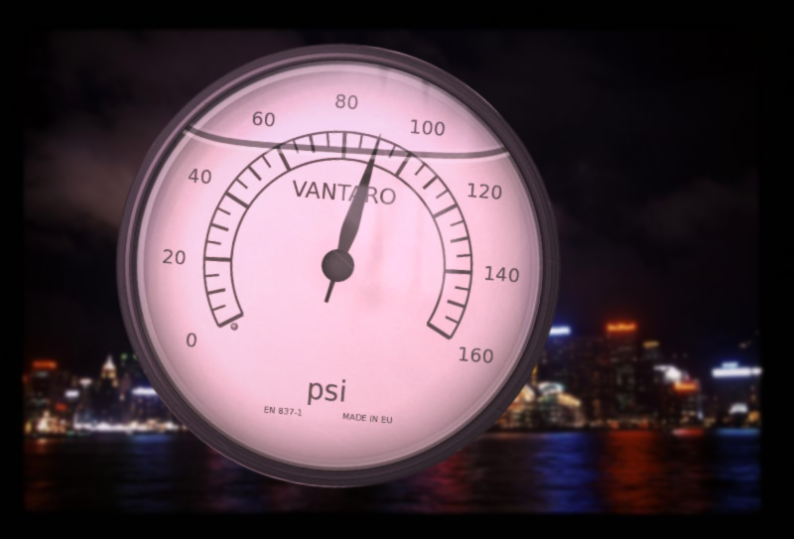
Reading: 90 psi
